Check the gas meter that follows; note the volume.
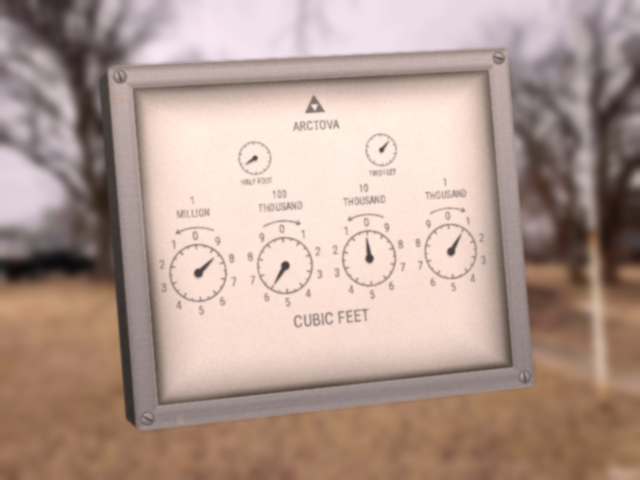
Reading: 860100 ft³
